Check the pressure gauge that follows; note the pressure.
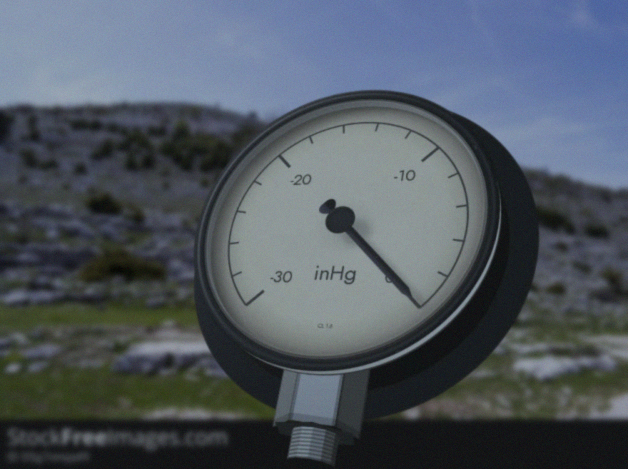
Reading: 0 inHg
